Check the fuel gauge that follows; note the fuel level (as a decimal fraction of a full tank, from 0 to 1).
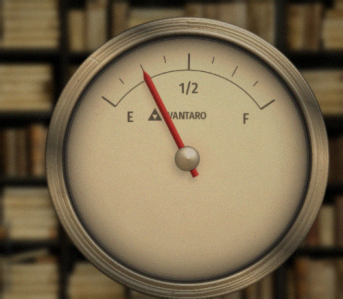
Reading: 0.25
